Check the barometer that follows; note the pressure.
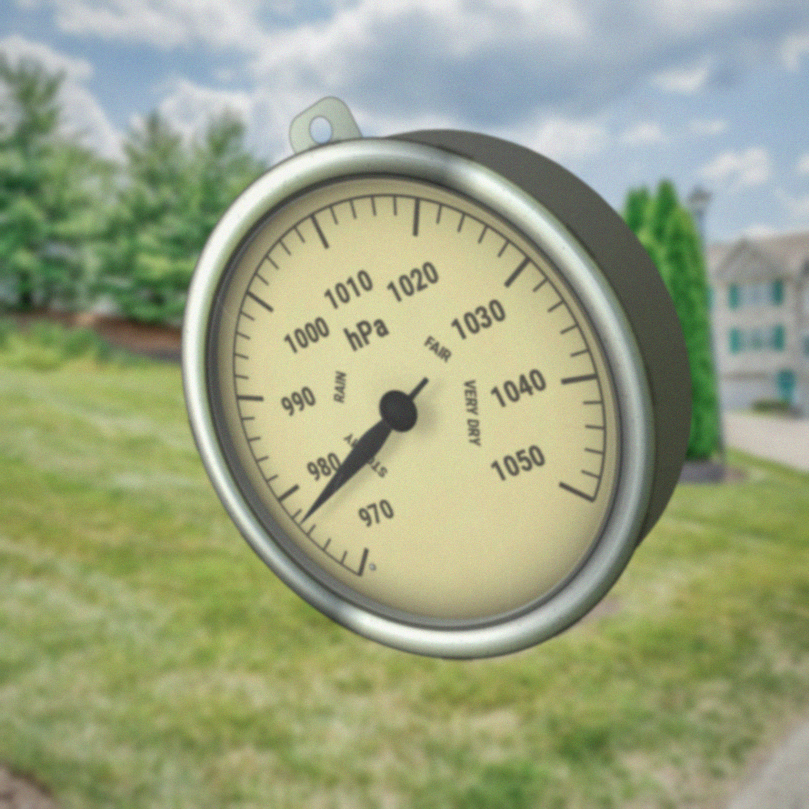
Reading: 977 hPa
